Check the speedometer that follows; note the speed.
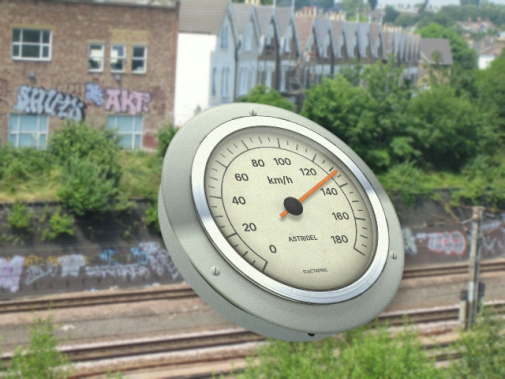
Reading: 132.5 km/h
